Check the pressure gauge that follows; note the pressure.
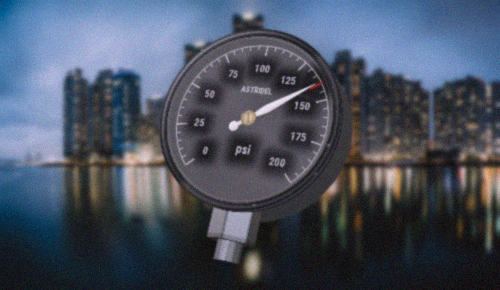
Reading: 140 psi
